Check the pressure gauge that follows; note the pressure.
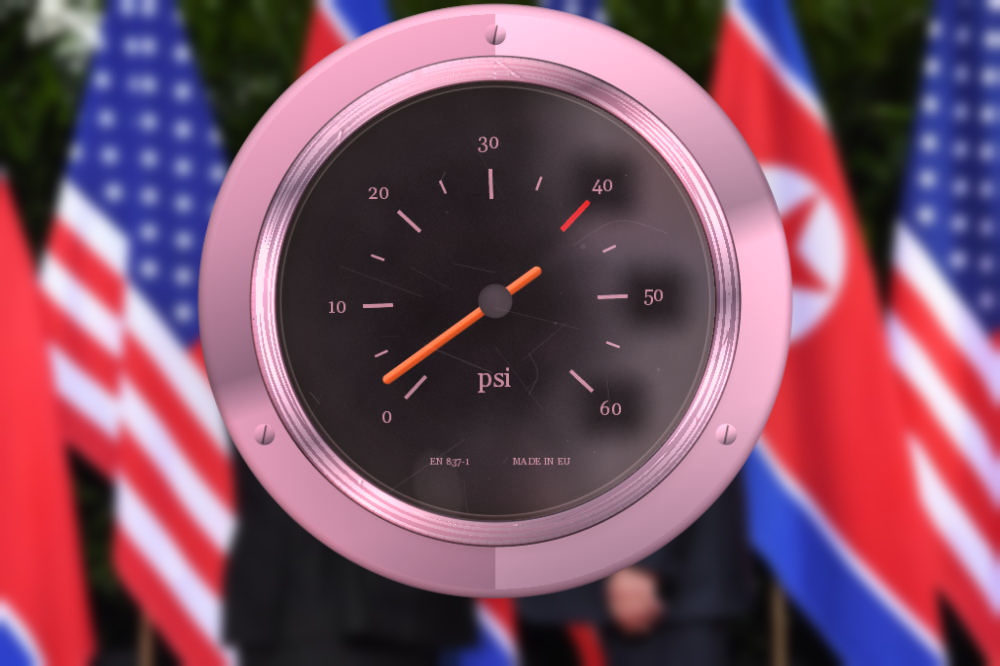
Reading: 2.5 psi
